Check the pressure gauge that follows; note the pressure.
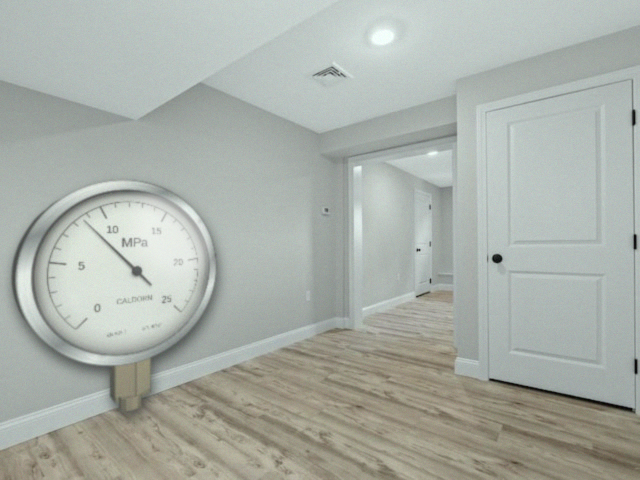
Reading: 8.5 MPa
